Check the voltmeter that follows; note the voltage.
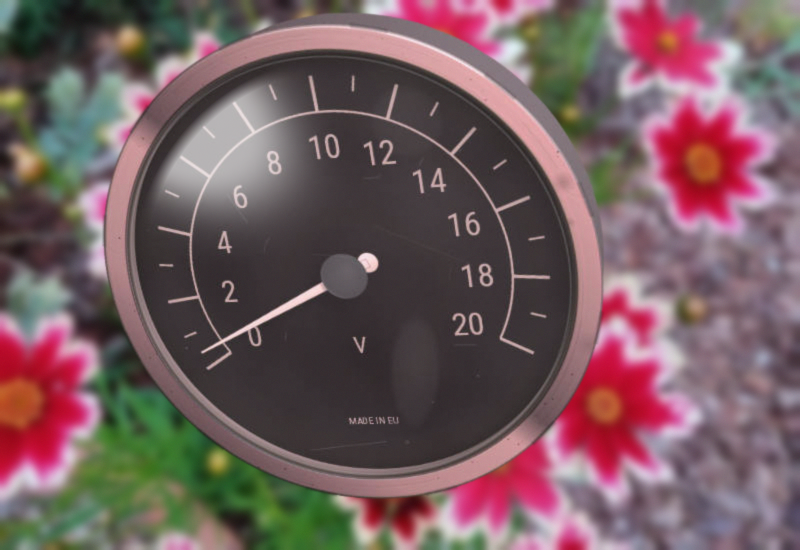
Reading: 0.5 V
